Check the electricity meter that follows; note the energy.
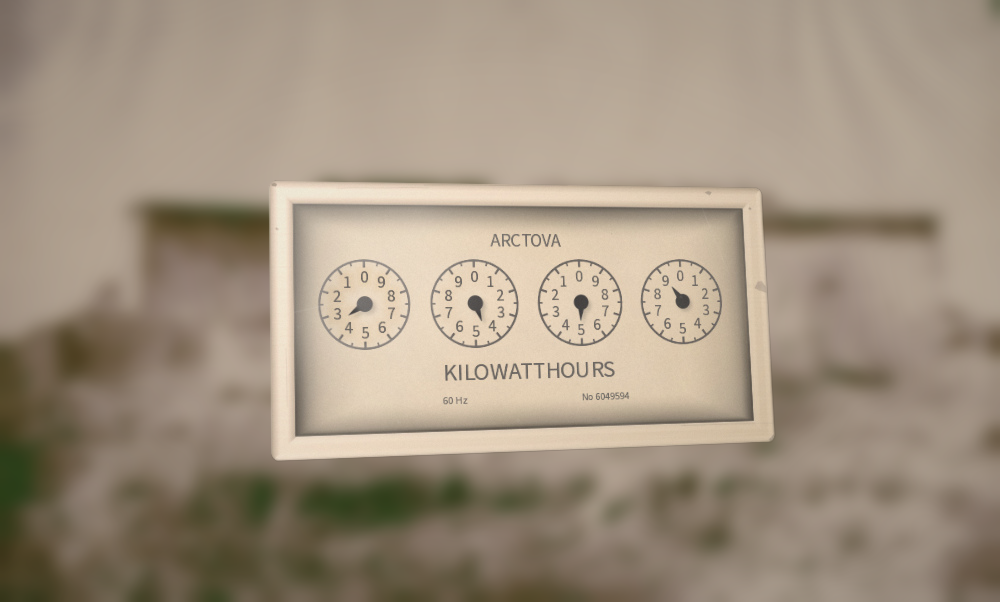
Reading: 3449 kWh
